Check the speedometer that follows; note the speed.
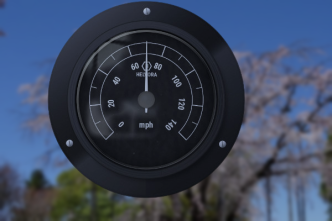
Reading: 70 mph
